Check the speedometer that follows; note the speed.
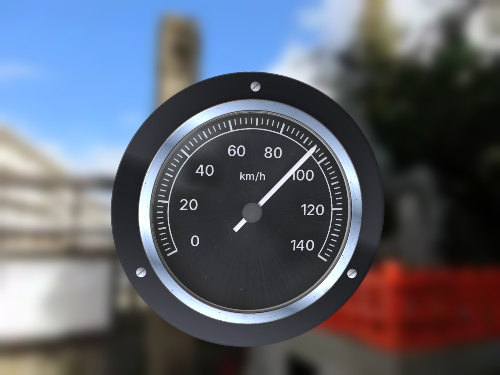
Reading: 94 km/h
